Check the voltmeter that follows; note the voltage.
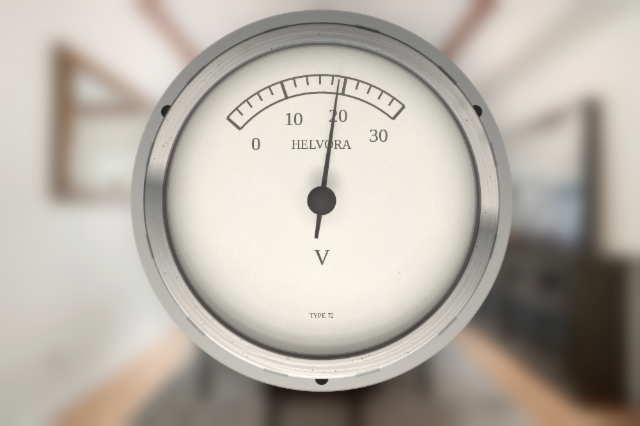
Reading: 19 V
